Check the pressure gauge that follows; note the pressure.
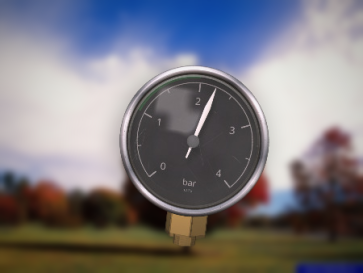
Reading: 2.25 bar
